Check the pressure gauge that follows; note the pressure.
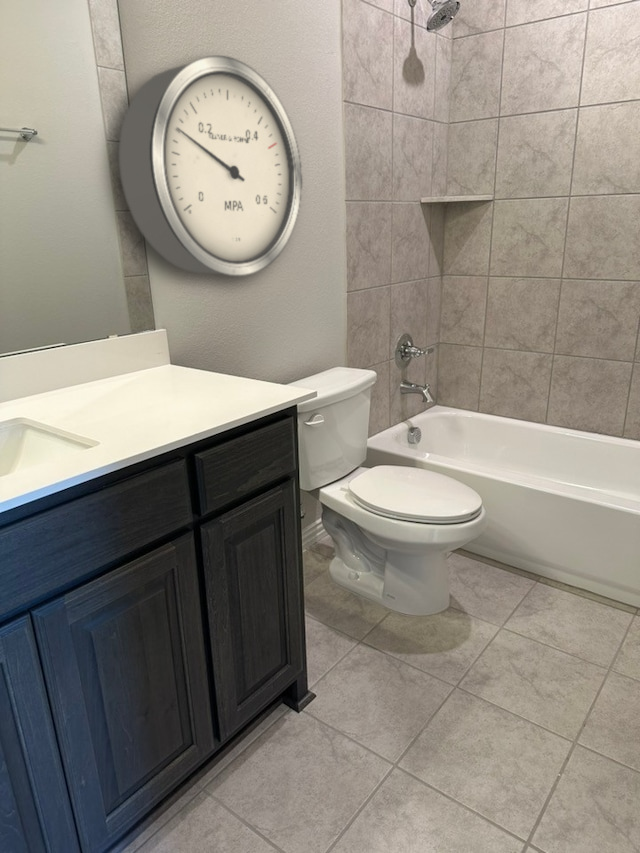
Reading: 0.14 MPa
